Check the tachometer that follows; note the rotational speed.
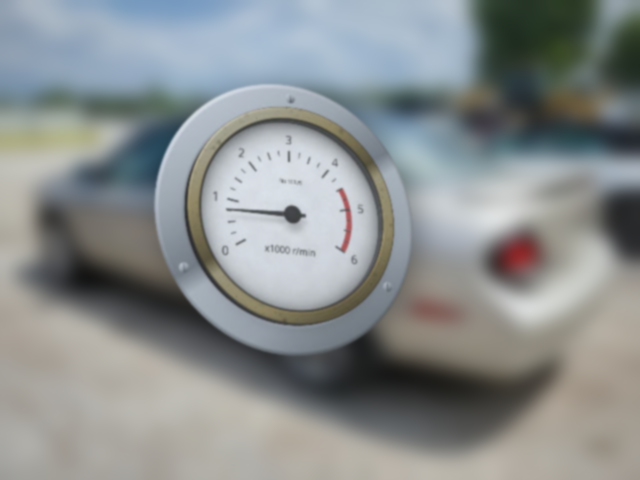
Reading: 750 rpm
